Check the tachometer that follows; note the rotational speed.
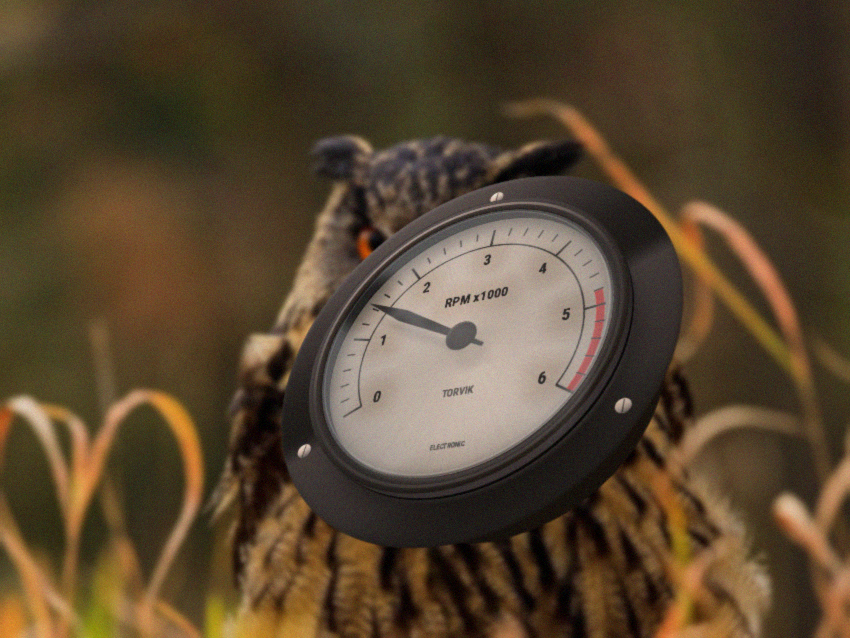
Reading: 1400 rpm
